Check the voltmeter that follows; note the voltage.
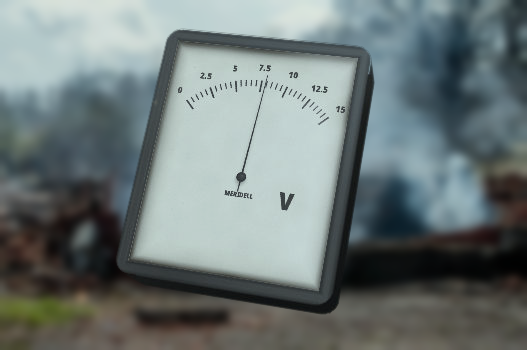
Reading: 8 V
